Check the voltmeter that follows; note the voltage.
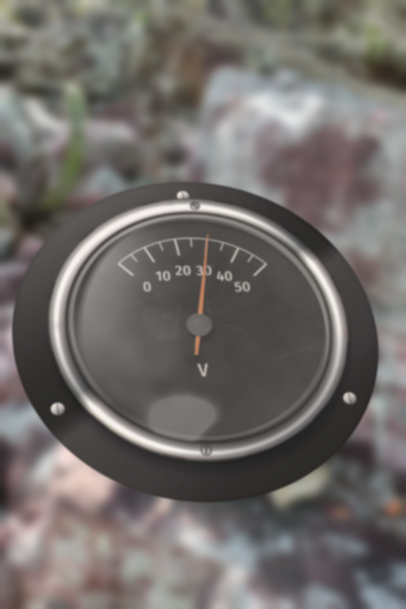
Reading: 30 V
